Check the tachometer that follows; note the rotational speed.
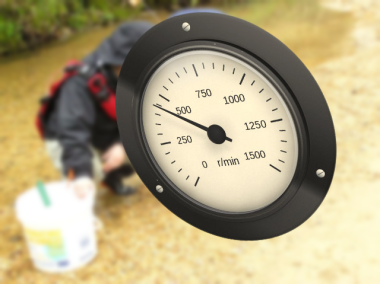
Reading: 450 rpm
